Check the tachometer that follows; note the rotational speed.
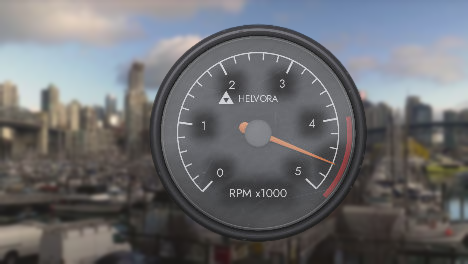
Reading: 4600 rpm
